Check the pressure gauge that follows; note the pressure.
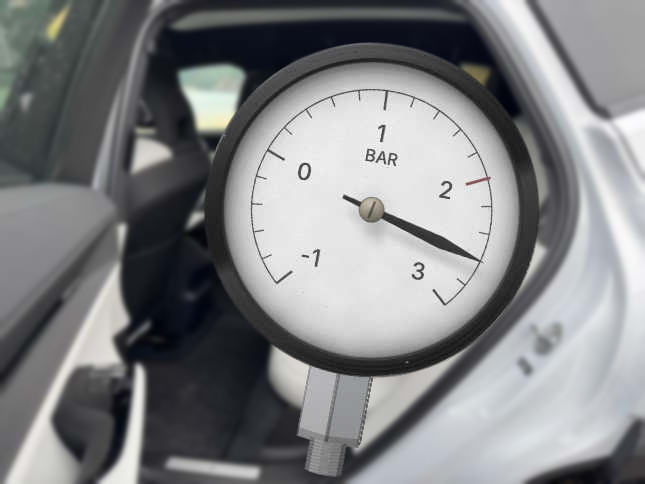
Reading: 2.6 bar
